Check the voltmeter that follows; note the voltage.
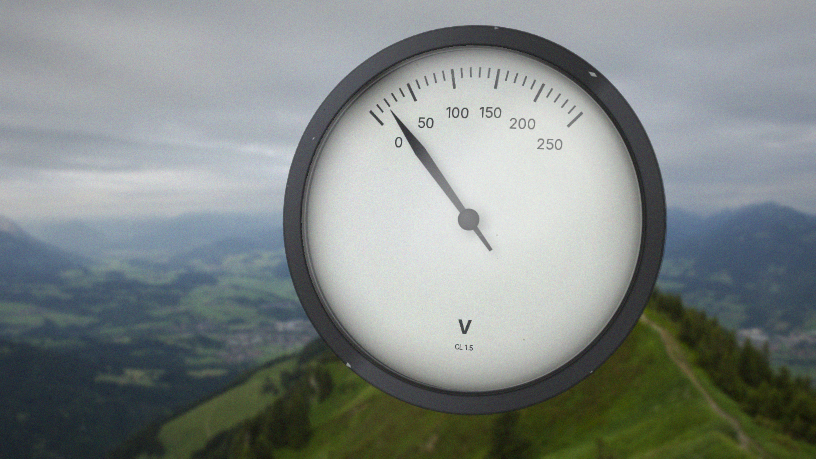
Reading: 20 V
